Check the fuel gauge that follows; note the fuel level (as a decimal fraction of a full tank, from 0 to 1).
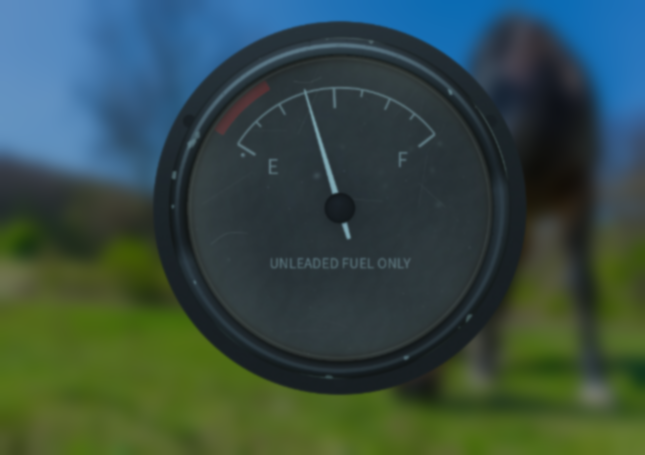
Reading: 0.375
